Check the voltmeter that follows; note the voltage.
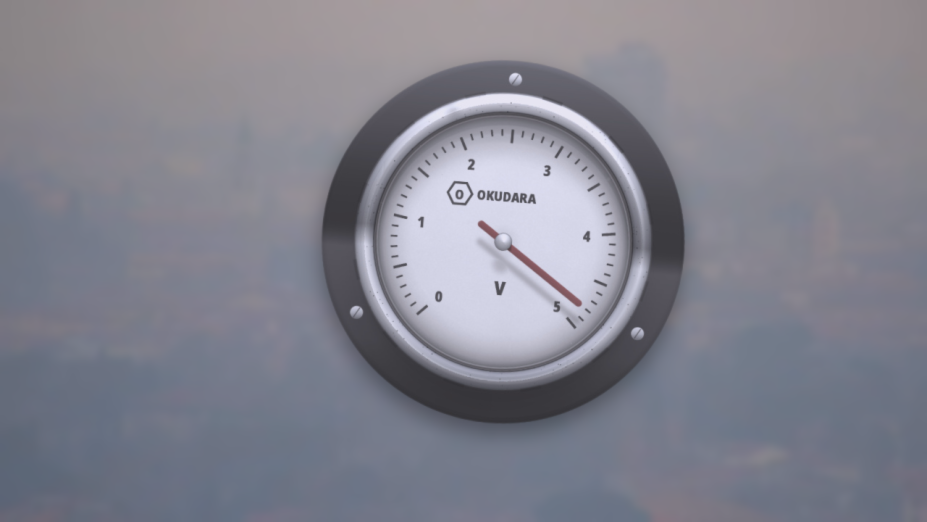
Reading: 4.8 V
